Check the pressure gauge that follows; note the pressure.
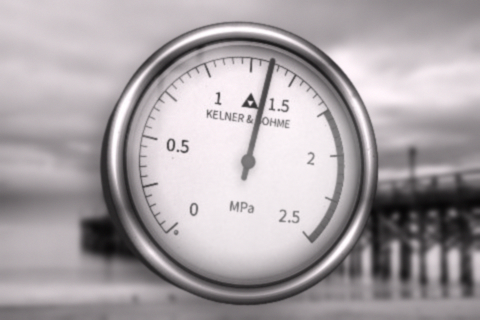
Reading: 1.35 MPa
